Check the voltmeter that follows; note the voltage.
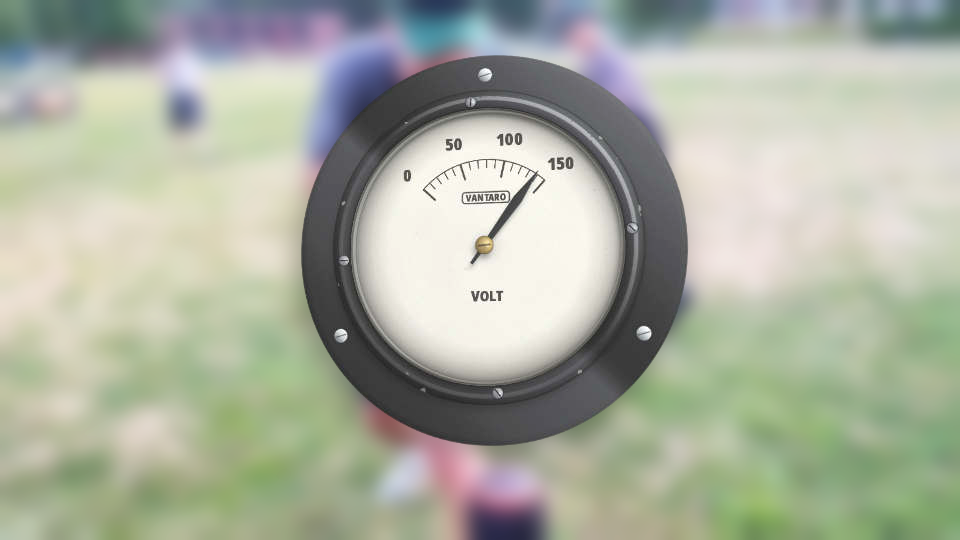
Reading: 140 V
